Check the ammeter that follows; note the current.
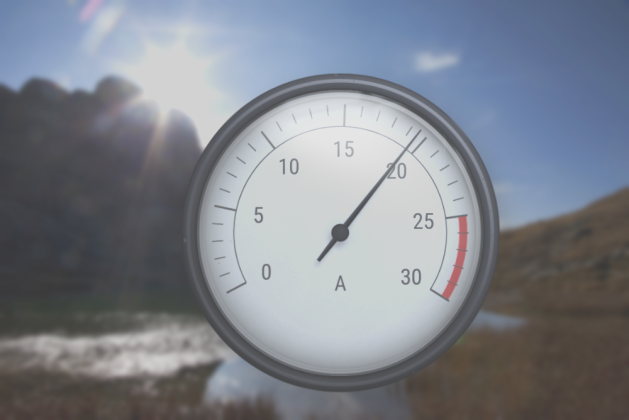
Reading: 19.5 A
